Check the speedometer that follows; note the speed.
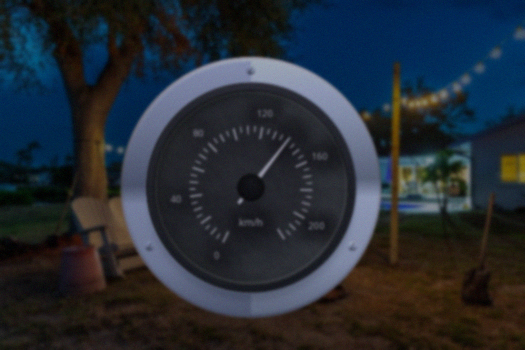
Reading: 140 km/h
